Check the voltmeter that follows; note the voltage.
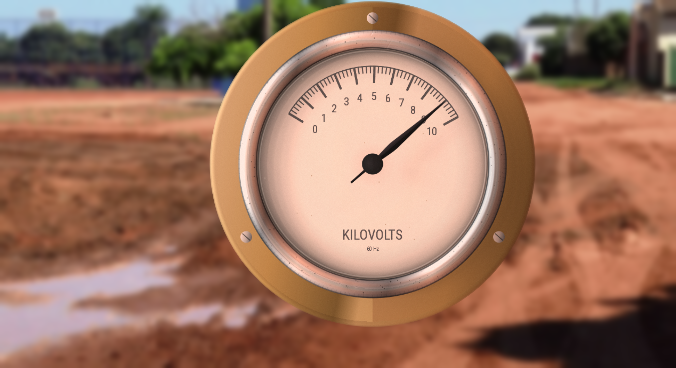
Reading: 9 kV
